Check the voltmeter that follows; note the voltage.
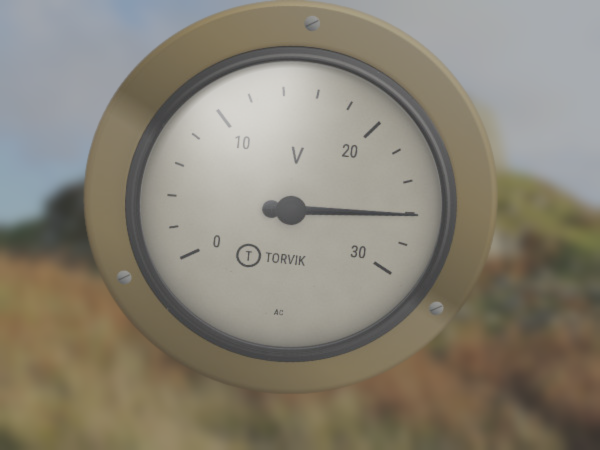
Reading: 26 V
